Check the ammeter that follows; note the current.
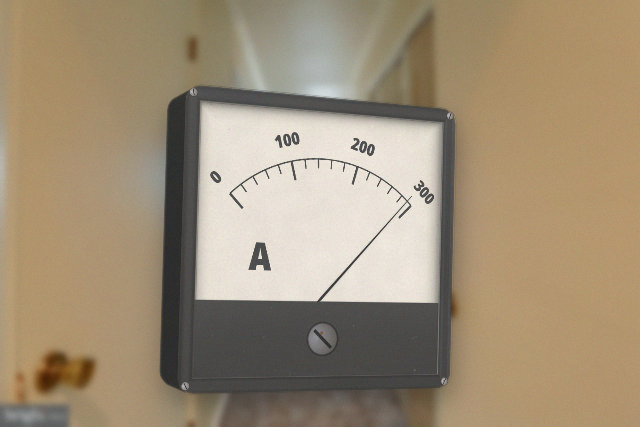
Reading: 290 A
